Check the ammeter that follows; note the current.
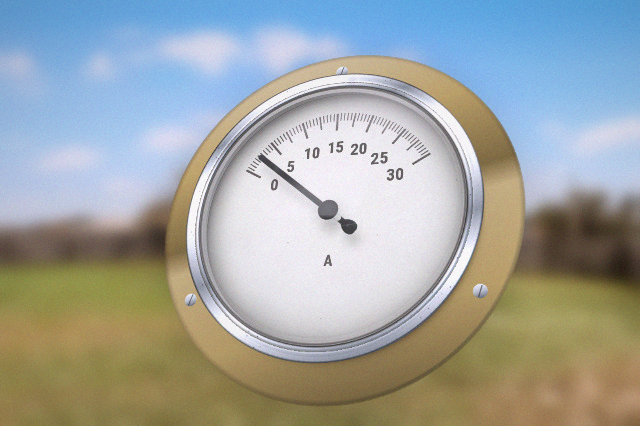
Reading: 2.5 A
